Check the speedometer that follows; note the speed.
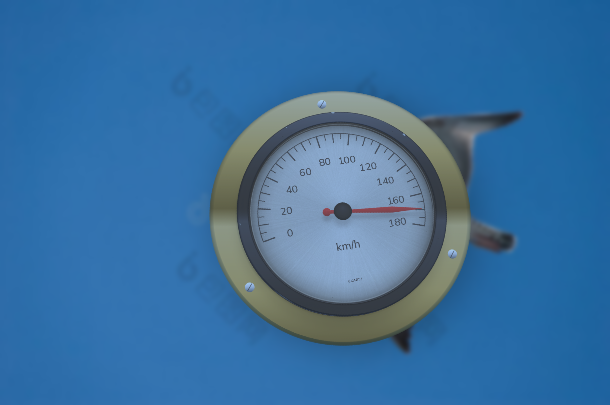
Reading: 170 km/h
